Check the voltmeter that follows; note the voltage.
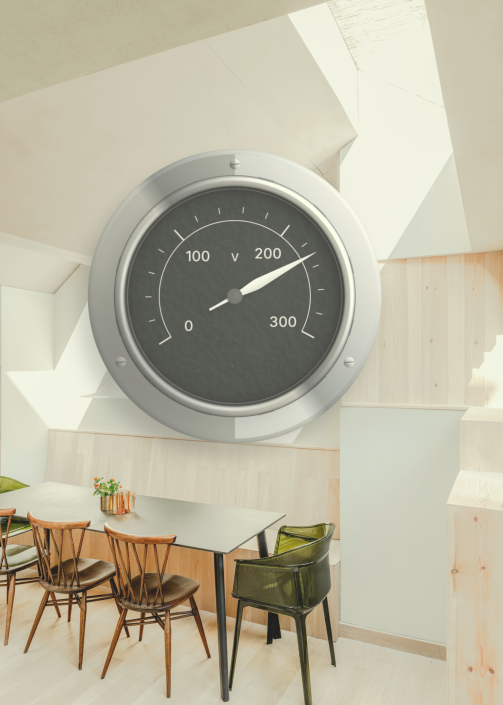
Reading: 230 V
